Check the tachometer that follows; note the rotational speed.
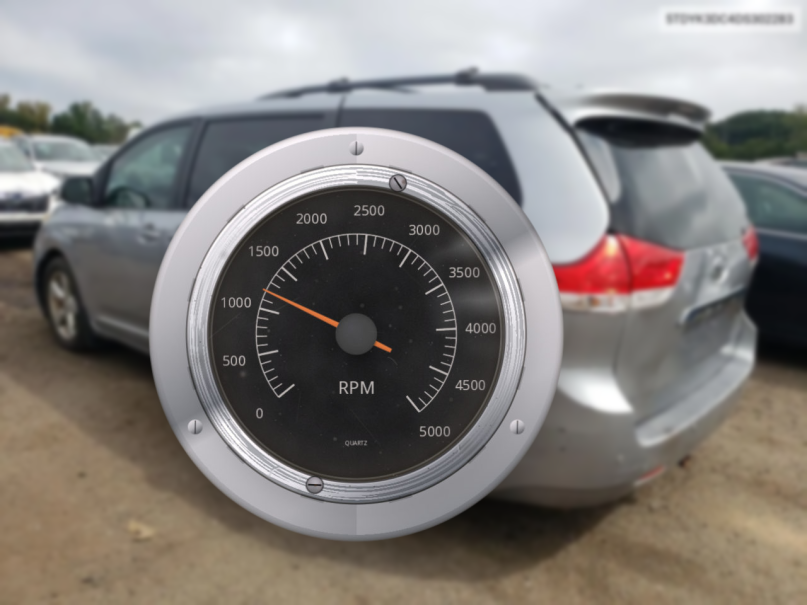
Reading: 1200 rpm
